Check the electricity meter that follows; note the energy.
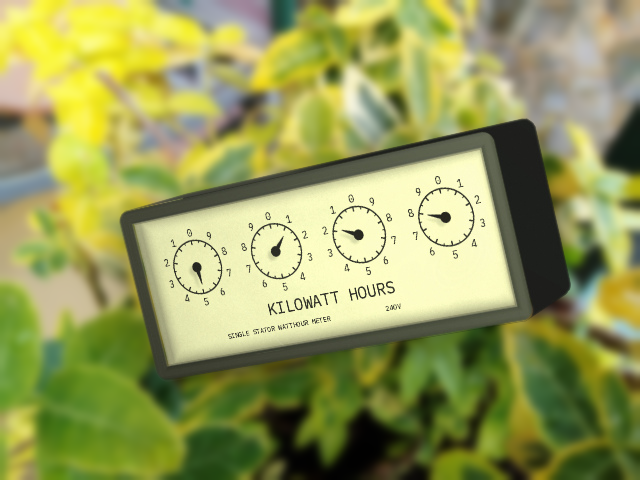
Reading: 5118 kWh
